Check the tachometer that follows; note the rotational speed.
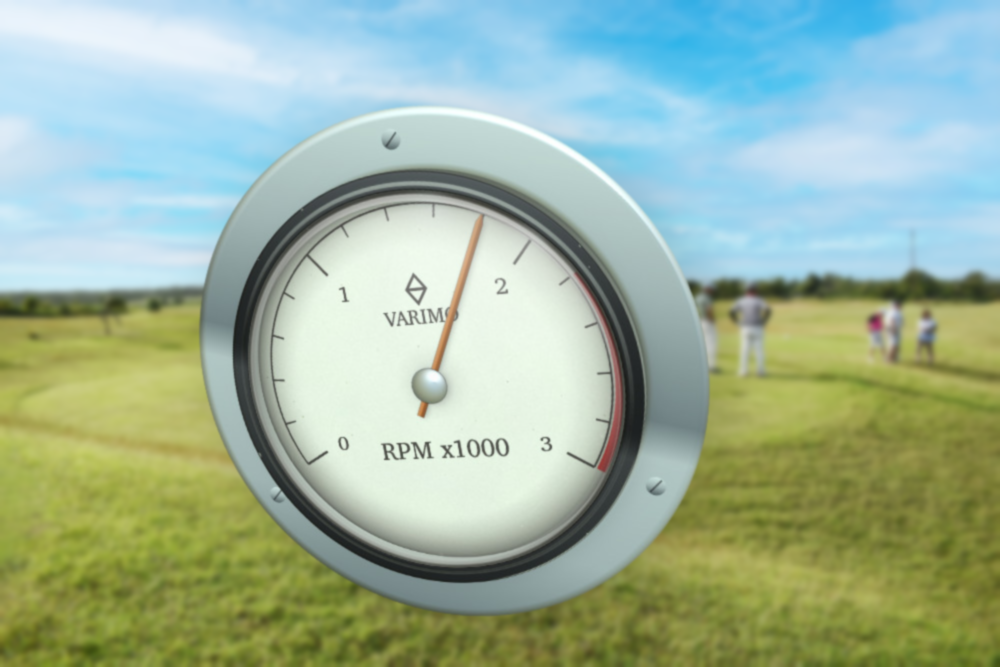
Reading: 1800 rpm
